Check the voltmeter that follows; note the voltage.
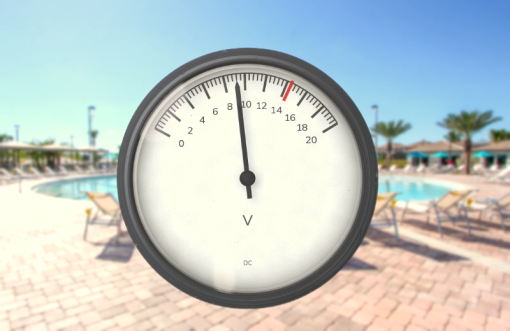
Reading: 9.2 V
